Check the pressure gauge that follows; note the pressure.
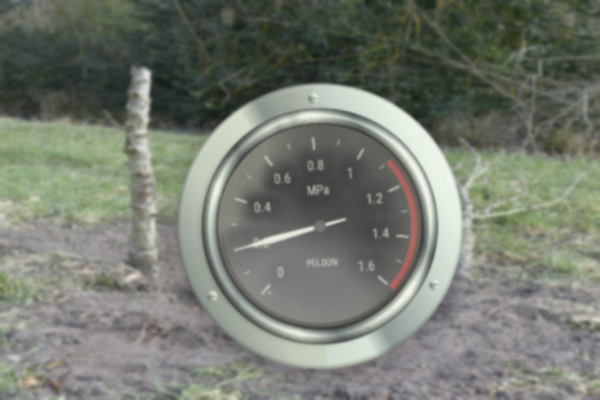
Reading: 0.2 MPa
